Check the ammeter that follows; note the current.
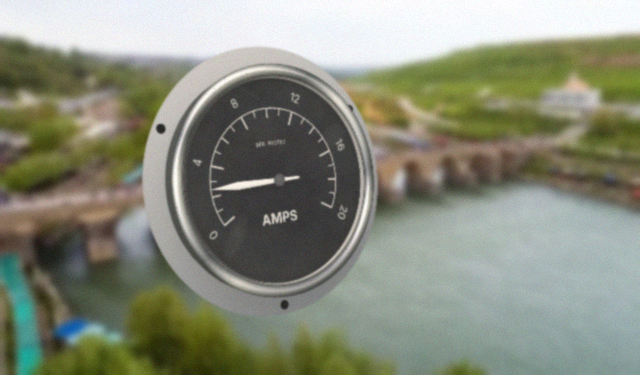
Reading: 2.5 A
